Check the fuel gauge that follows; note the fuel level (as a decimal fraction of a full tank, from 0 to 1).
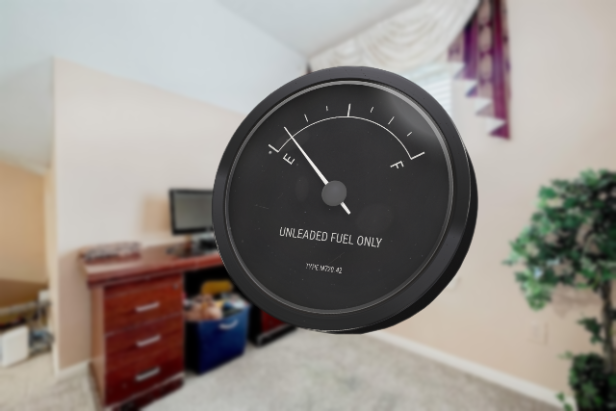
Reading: 0.125
